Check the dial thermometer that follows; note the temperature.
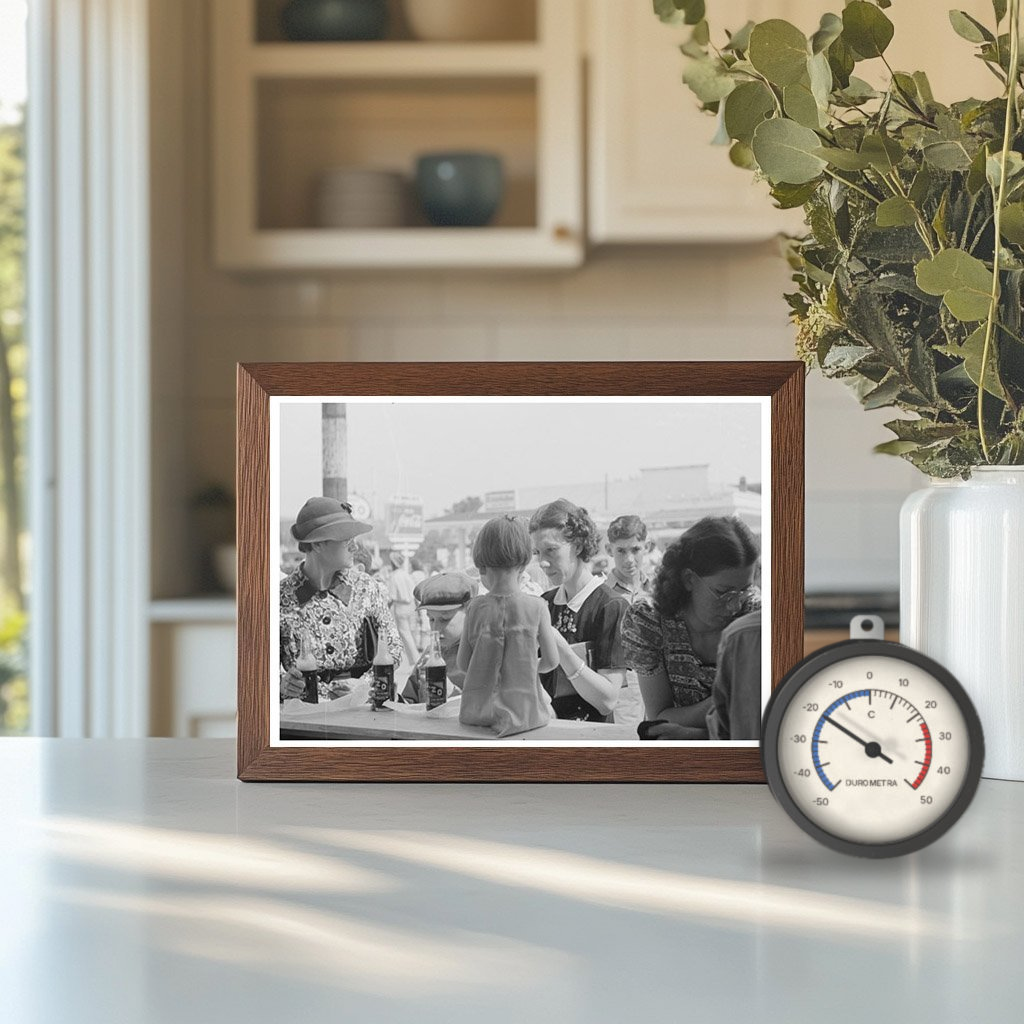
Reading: -20 °C
